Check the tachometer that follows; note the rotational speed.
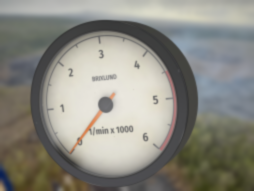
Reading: 0 rpm
